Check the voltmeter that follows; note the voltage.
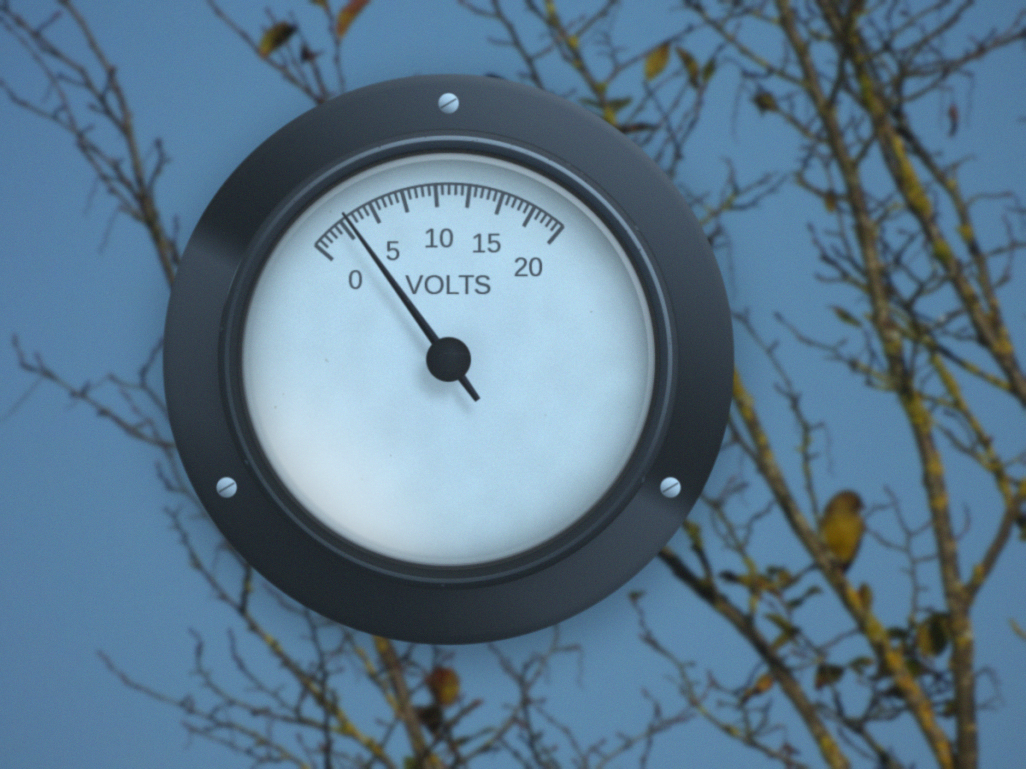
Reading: 3 V
